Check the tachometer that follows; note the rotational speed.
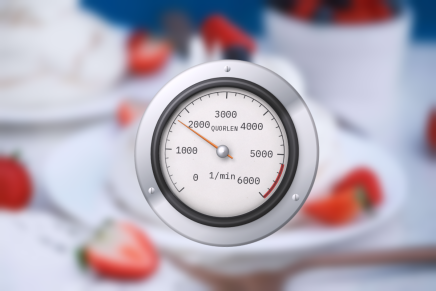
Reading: 1700 rpm
